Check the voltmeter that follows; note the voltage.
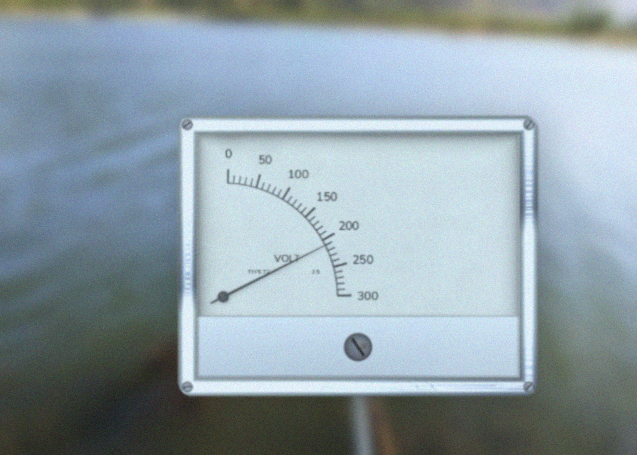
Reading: 210 V
